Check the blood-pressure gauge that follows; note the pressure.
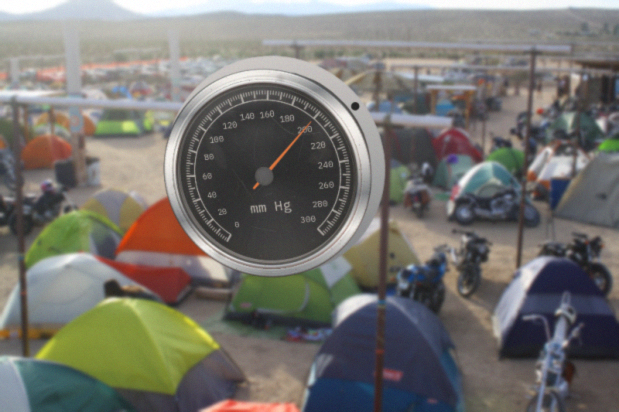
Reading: 200 mmHg
